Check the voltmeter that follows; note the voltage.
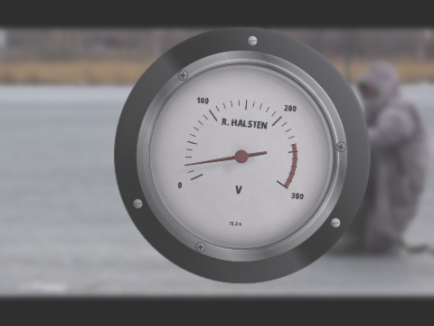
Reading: 20 V
